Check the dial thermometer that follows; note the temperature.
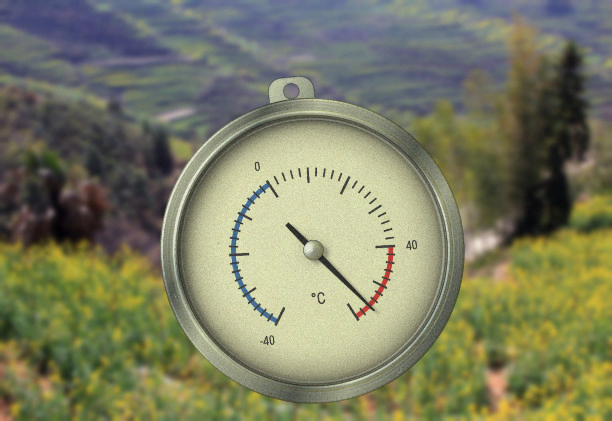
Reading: 56 °C
